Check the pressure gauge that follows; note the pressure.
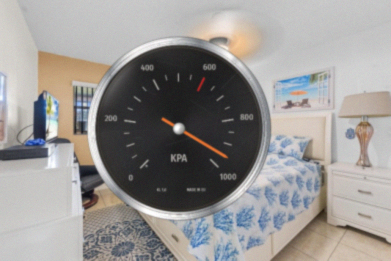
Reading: 950 kPa
